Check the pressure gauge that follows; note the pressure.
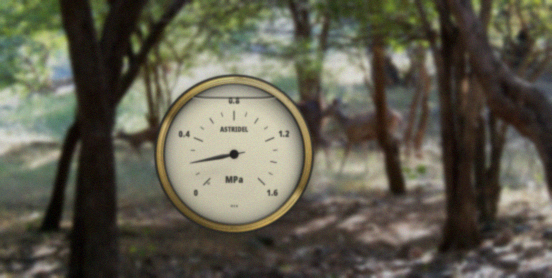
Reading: 0.2 MPa
